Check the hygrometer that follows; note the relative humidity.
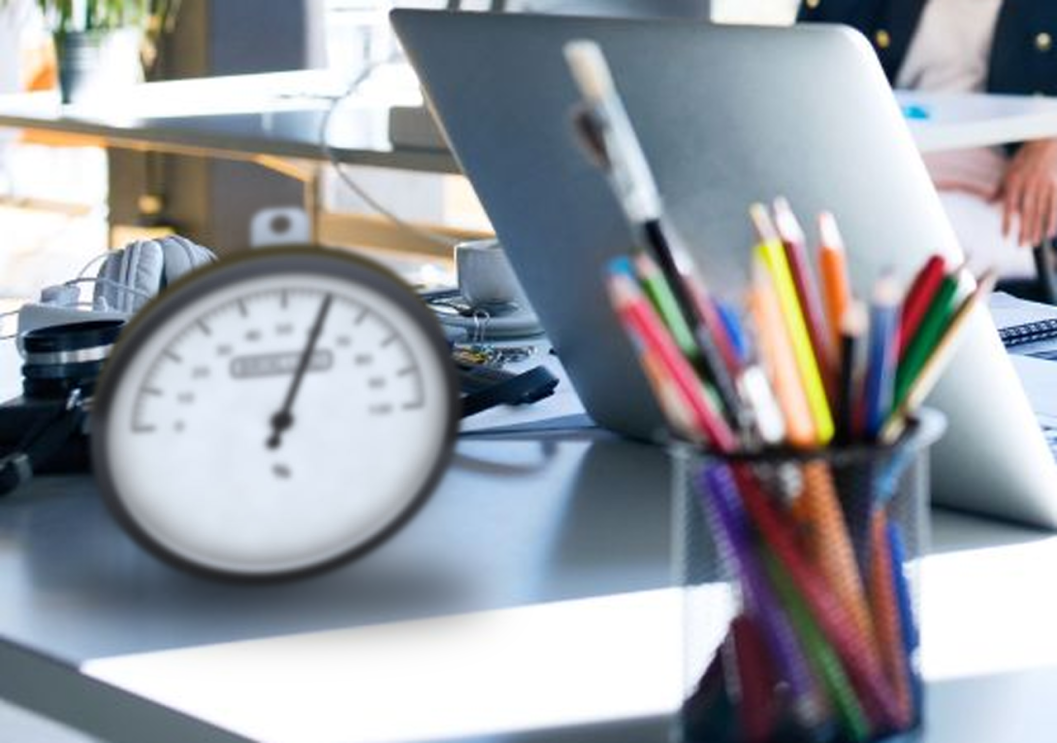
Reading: 60 %
